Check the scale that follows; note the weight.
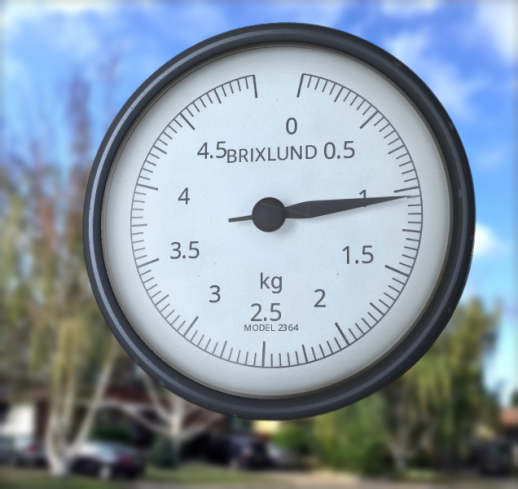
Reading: 1.05 kg
